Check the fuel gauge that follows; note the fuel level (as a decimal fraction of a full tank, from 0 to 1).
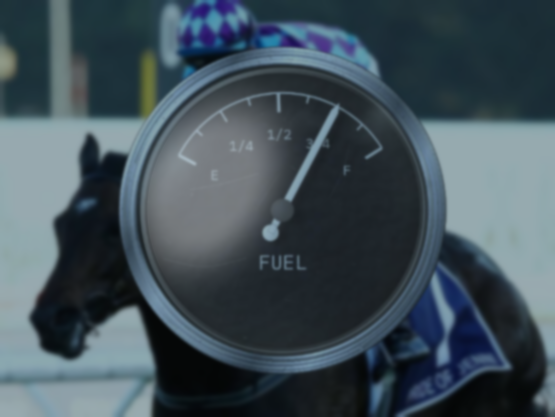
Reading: 0.75
